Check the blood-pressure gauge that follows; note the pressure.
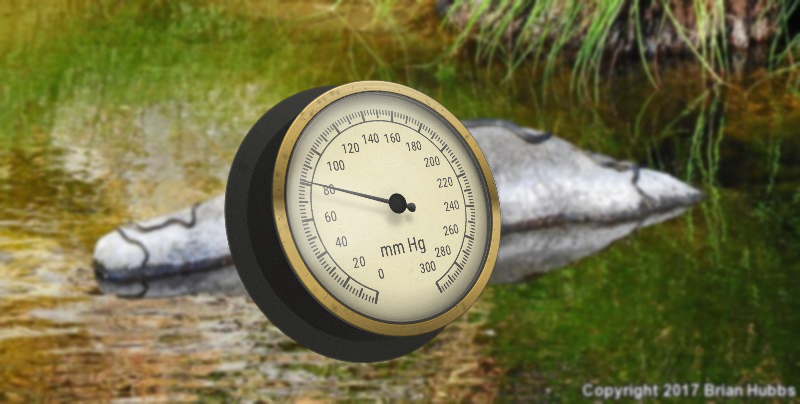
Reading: 80 mmHg
